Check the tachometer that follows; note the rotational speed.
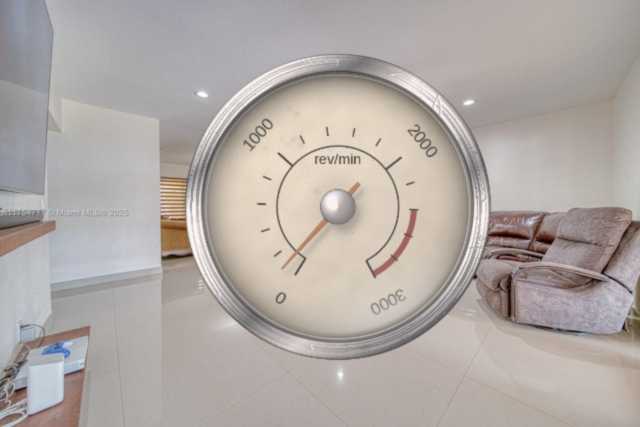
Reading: 100 rpm
